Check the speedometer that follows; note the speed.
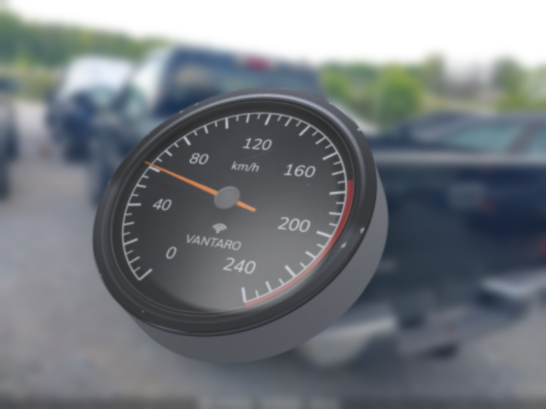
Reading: 60 km/h
